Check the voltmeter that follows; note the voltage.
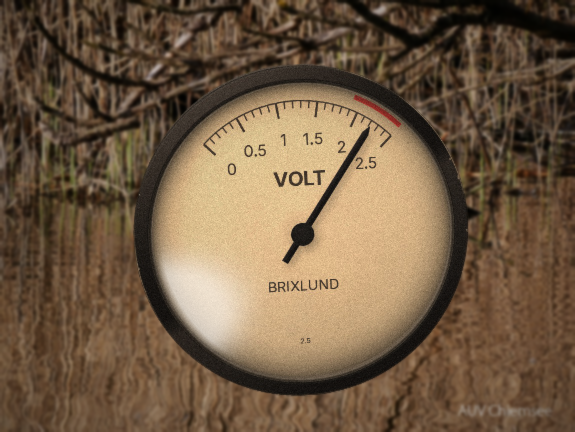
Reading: 2.2 V
